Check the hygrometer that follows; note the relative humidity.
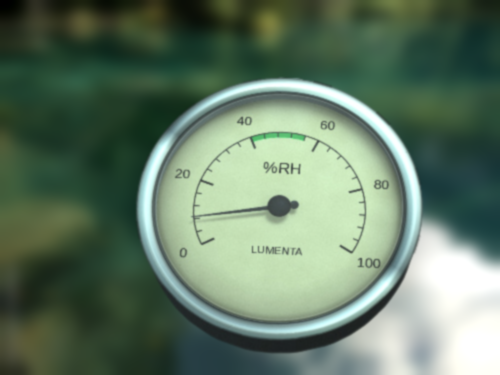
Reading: 8 %
